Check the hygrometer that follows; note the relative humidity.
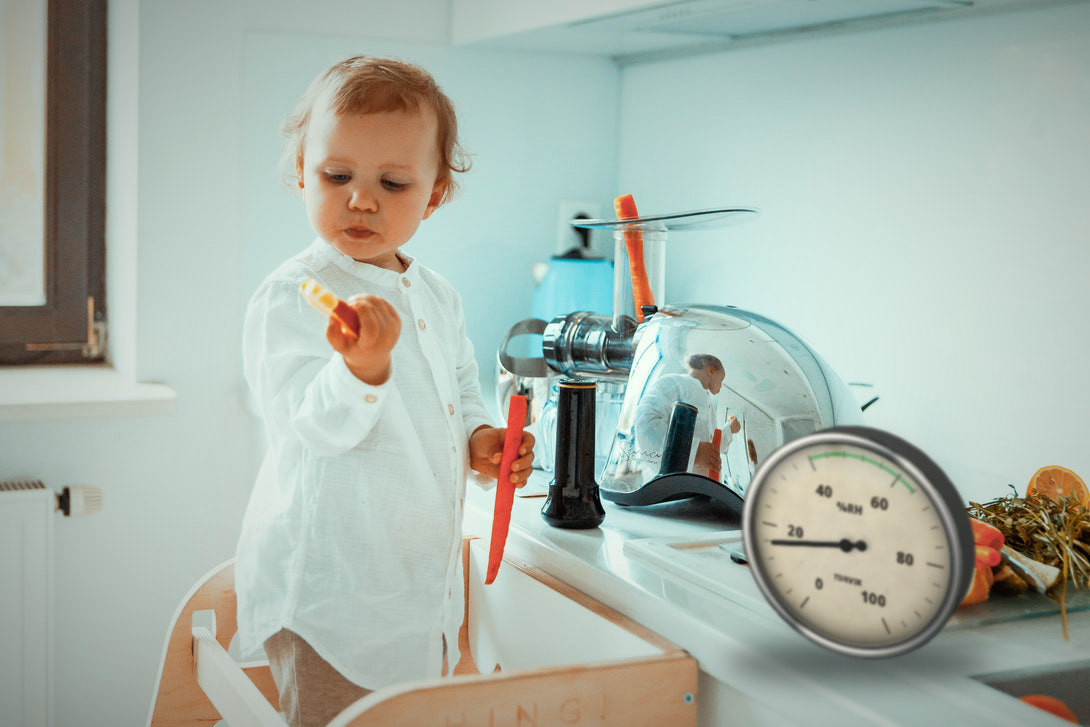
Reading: 16 %
